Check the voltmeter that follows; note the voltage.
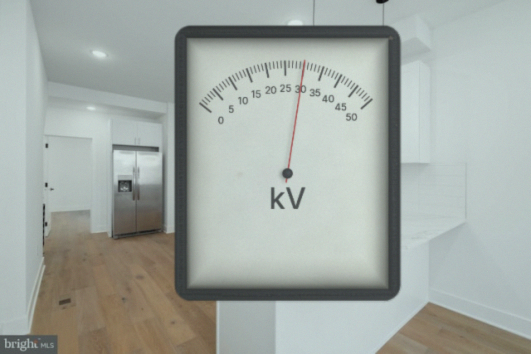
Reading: 30 kV
